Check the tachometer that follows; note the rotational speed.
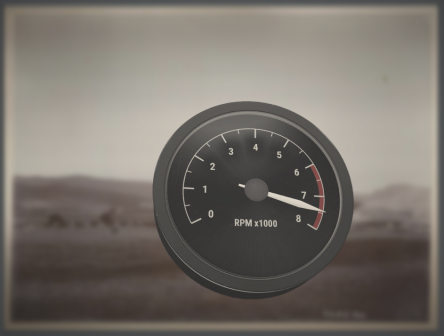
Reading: 7500 rpm
